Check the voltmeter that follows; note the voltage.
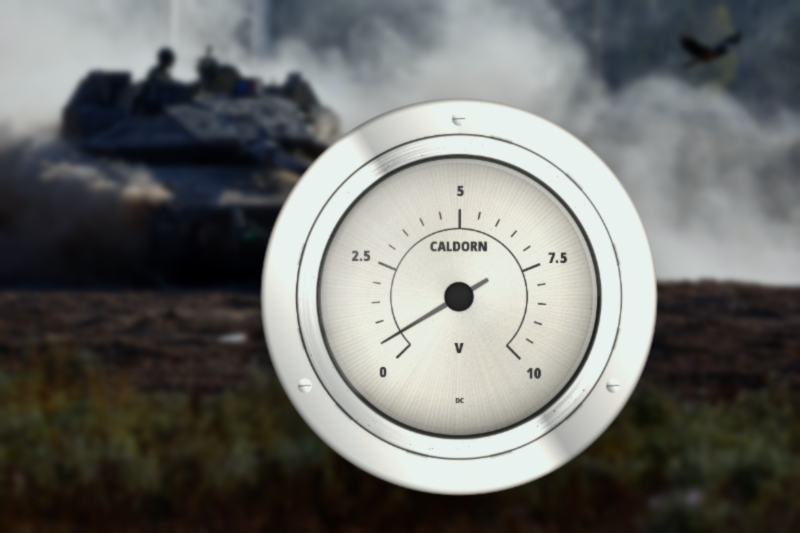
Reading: 0.5 V
